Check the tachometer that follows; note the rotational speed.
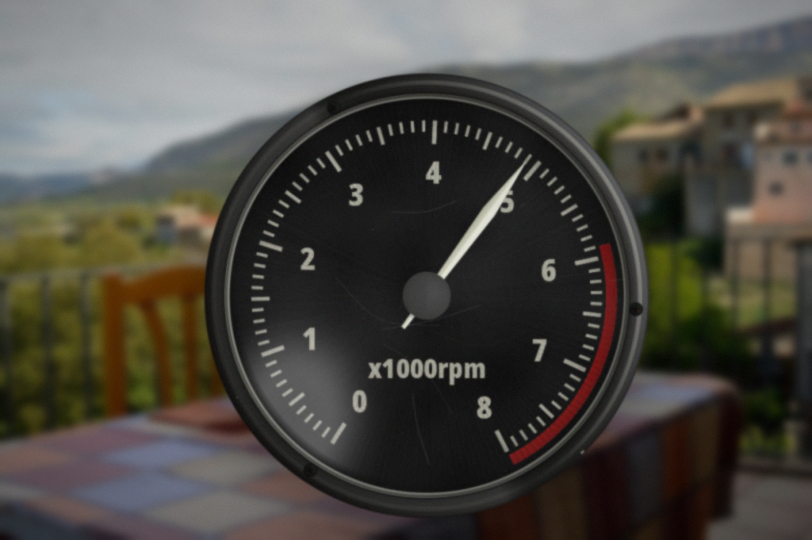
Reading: 4900 rpm
